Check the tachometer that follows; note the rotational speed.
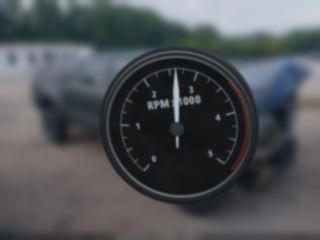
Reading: 2625 rpm
